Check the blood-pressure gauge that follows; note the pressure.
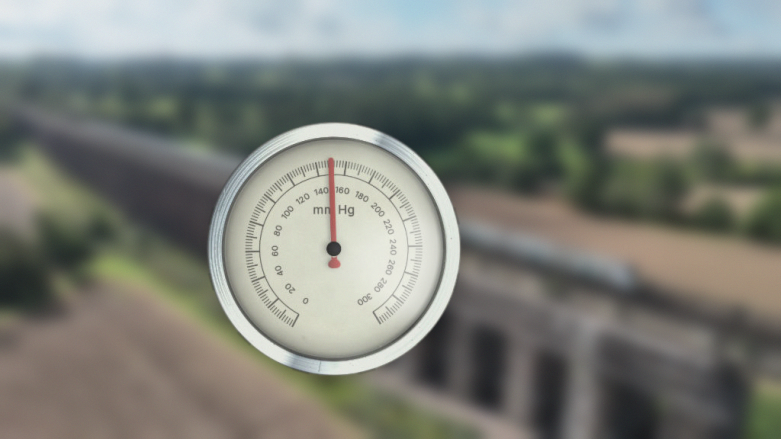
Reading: 150 mmHg
